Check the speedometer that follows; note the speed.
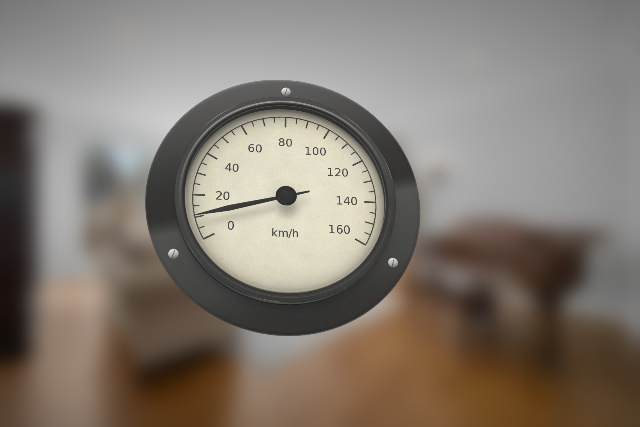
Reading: 10 km/h
